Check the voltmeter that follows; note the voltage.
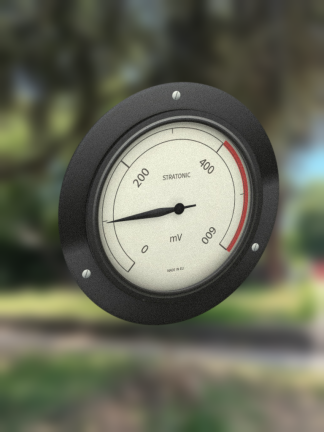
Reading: 100 mV
